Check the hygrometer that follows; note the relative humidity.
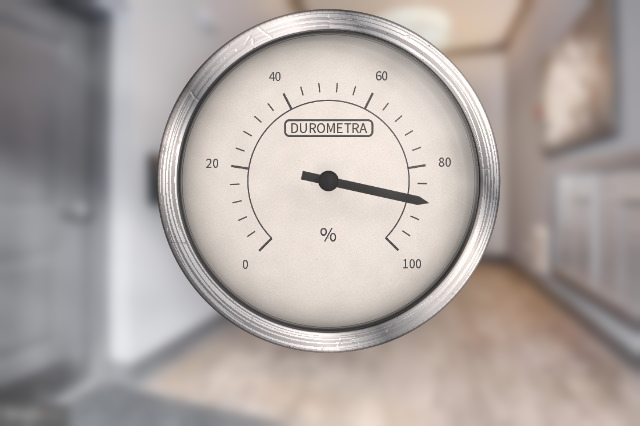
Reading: 88 %
